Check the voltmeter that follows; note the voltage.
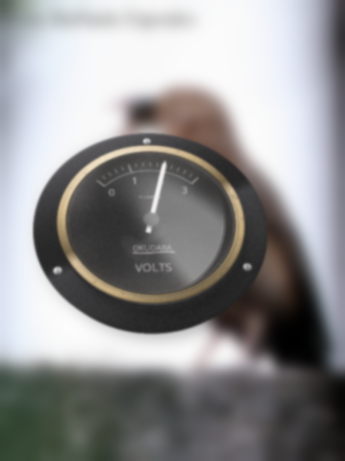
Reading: 2 V
